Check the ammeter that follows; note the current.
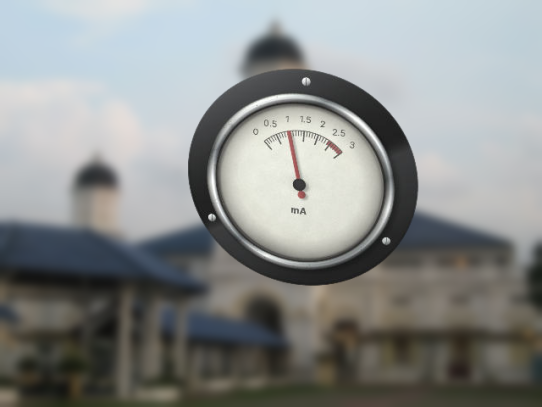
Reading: 1 mA
